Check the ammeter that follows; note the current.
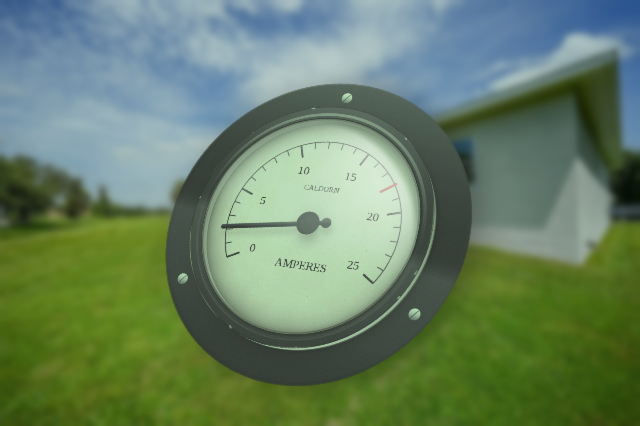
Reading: 2 A
